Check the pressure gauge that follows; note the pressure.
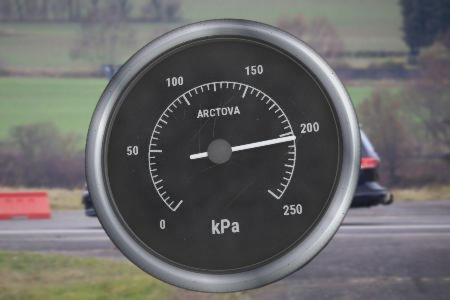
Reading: 205 kPa
